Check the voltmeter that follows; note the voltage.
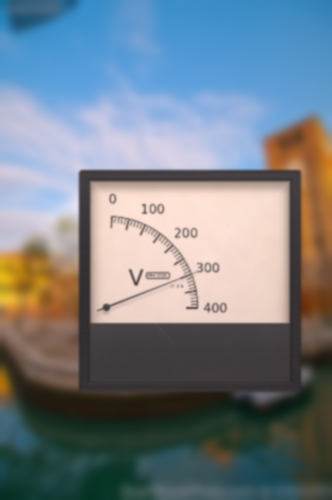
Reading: 300 V
